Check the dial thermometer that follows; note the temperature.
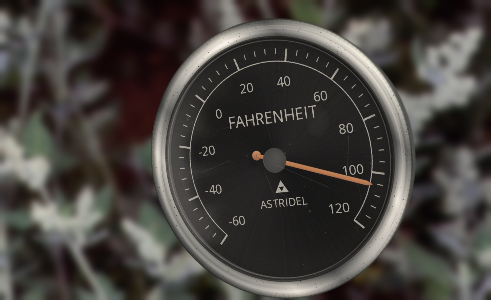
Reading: 104 °F
